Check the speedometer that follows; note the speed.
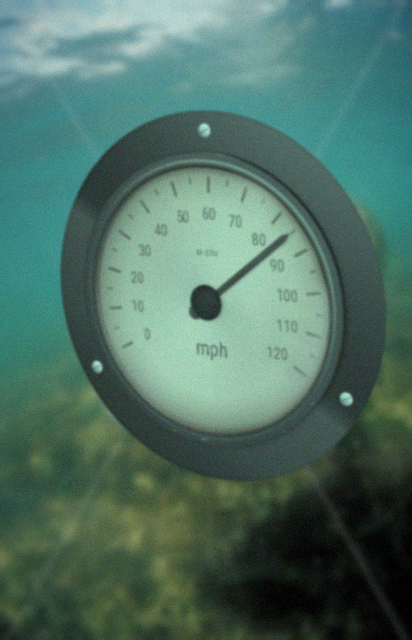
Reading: 85 mph
